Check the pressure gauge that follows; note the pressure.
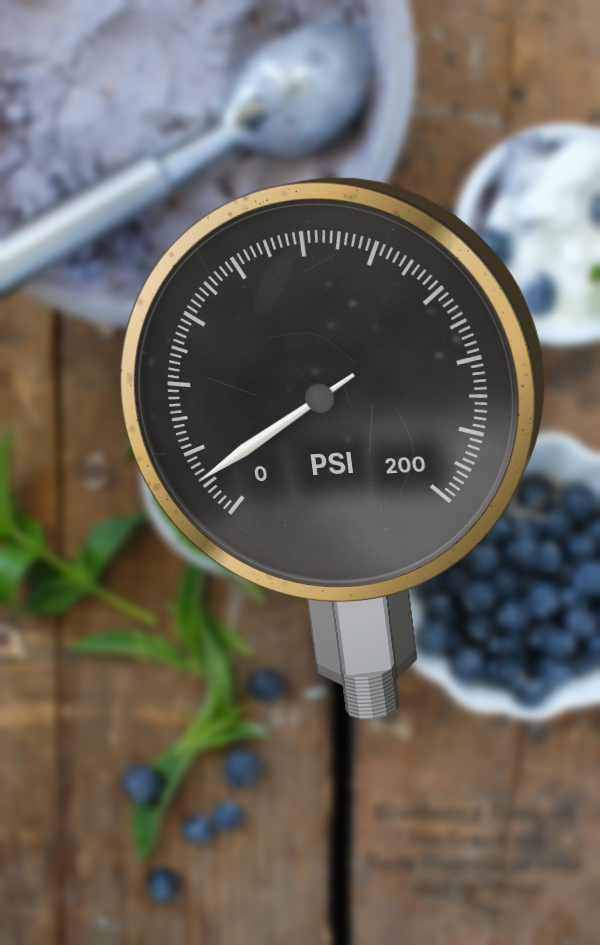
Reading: 12 psi
